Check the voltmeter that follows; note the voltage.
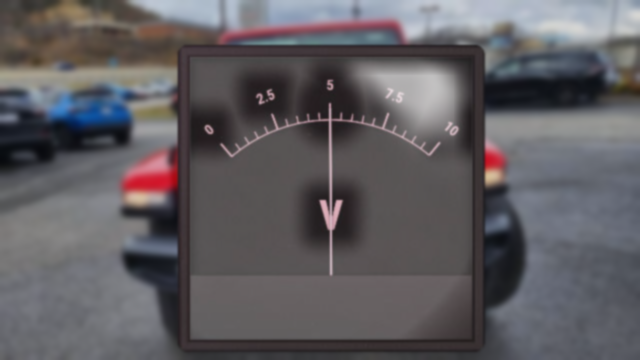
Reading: 5 V
